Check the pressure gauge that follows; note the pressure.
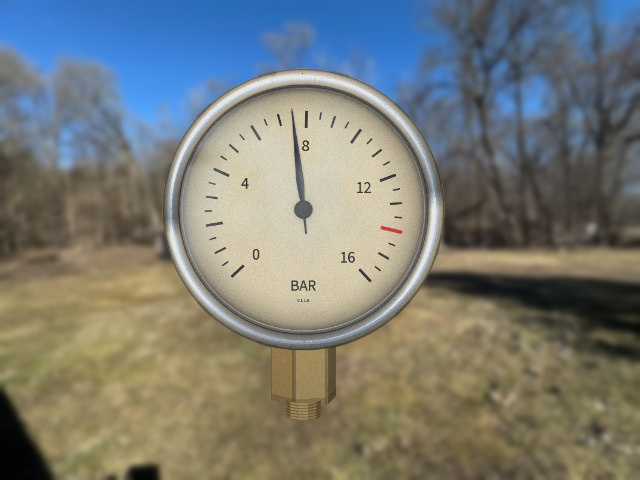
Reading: 7.5 bar
